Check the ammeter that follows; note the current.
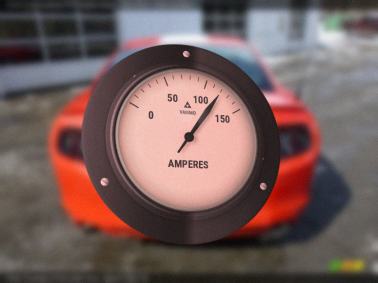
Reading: 120 A
